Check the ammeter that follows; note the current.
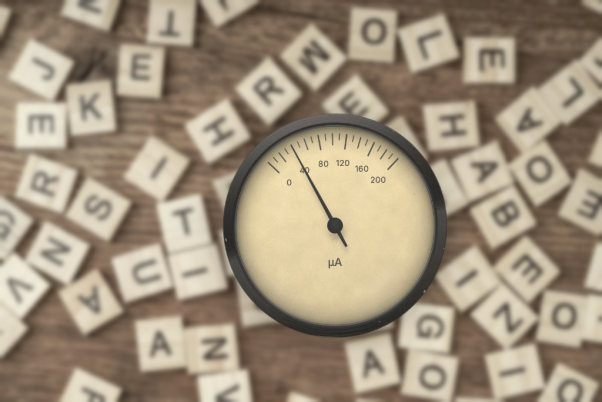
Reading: 40 µA
